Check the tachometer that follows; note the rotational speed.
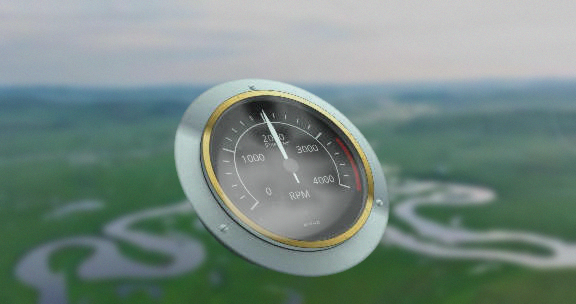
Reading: 2000 rpm
